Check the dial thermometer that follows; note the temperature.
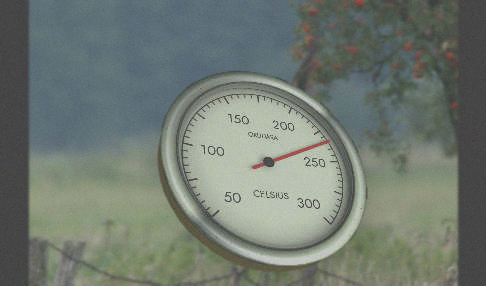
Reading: 235 °C
